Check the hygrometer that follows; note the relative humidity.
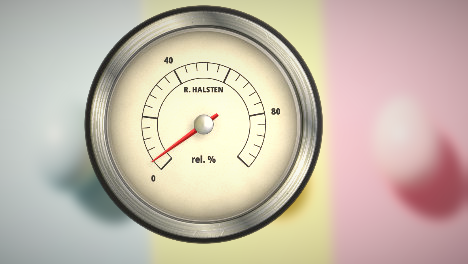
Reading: 4 %
